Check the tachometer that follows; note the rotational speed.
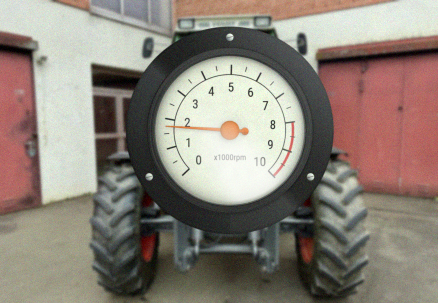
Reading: 1750 rpm
